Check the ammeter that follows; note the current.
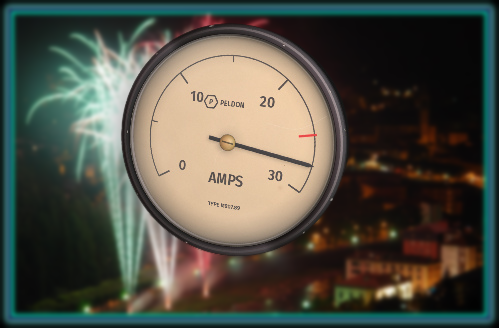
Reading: 27.5 A
